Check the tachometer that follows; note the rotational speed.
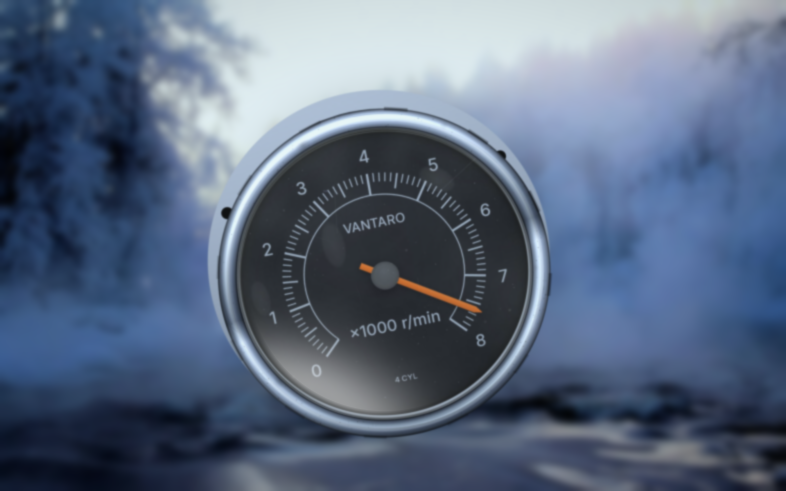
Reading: 7600 rpm
